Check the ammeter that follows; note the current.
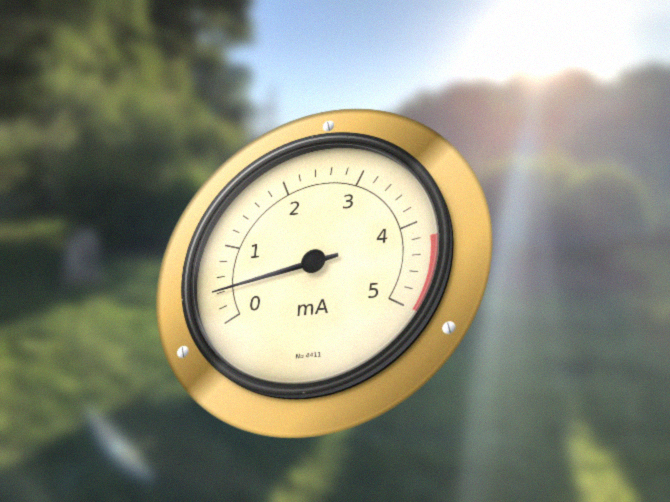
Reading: 0.4 mA
